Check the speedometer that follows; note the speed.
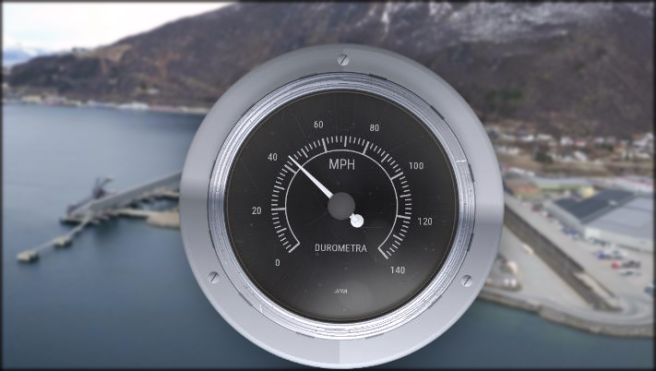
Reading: 44 mph
